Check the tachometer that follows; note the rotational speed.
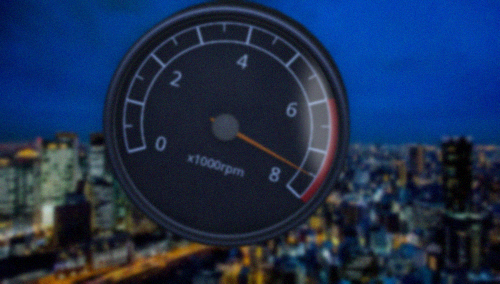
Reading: 7500 rpm
